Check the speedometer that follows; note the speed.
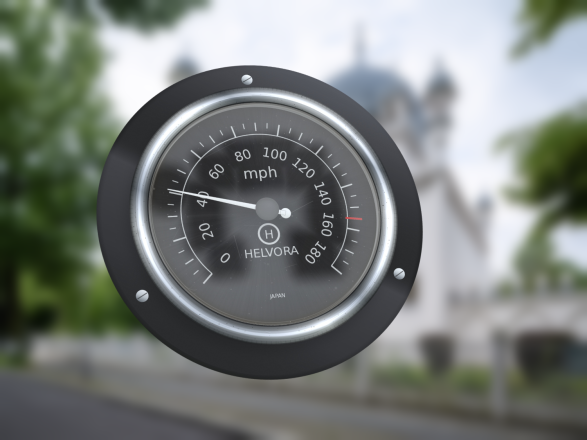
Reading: 40 mph
